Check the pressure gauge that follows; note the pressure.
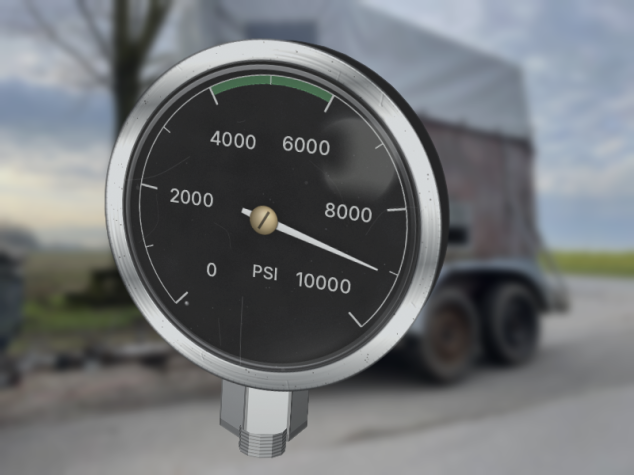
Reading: 9000 psi
